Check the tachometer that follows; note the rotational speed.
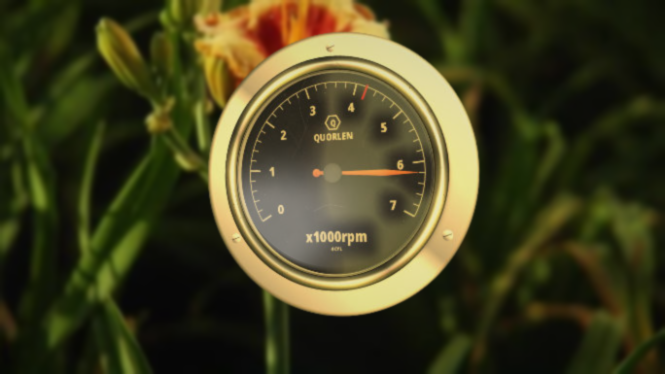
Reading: 6200 rpm
